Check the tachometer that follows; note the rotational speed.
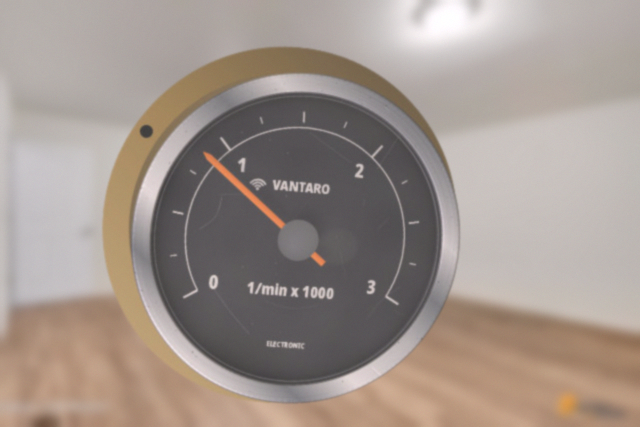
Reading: 875 rpm
